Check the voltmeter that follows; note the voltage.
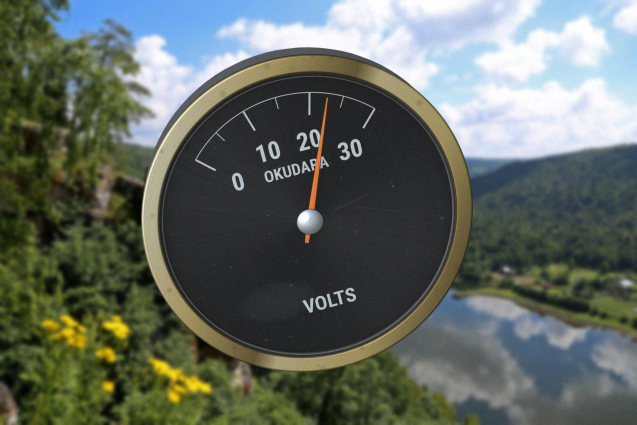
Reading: 22.5 V
